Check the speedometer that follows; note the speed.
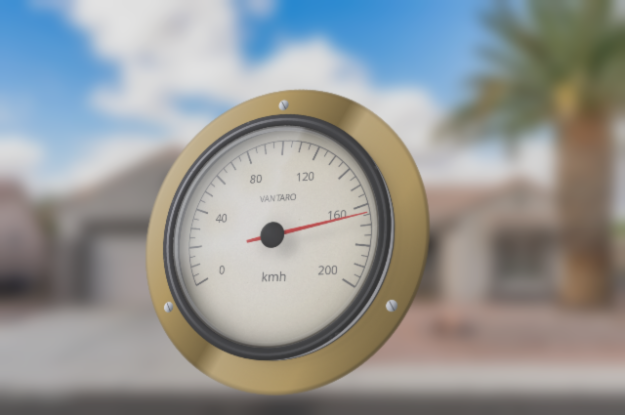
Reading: 165 km/h
